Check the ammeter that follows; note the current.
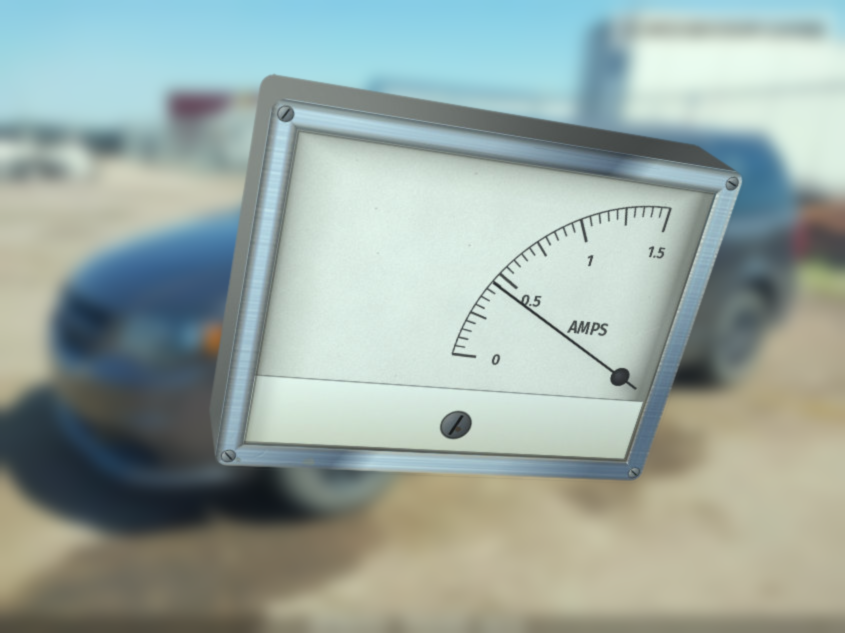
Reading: 0.45 A
